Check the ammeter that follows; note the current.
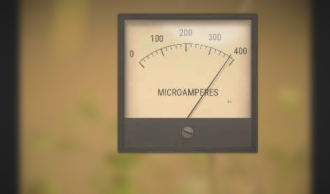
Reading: 380 µA
